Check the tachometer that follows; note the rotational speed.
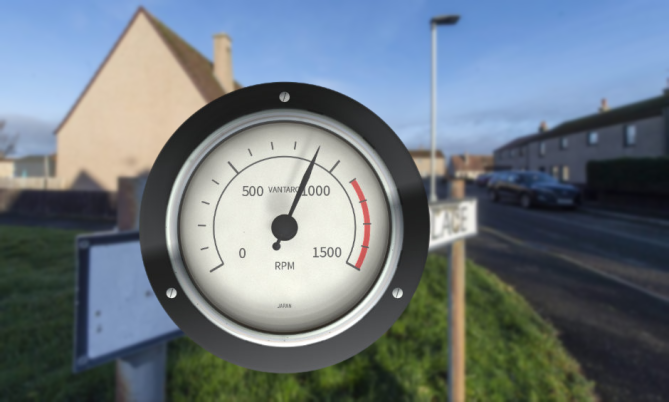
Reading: 900 rpm
